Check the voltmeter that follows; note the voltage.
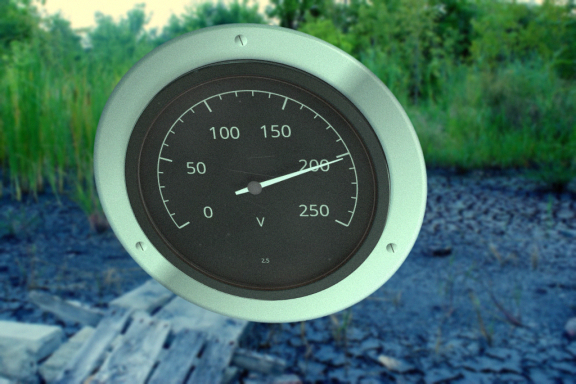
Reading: 200 V
